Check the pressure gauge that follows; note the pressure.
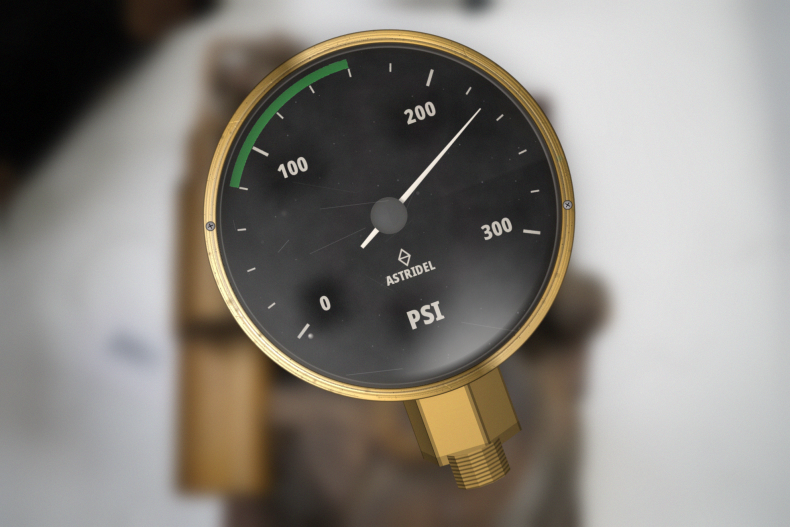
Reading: 230 psi
